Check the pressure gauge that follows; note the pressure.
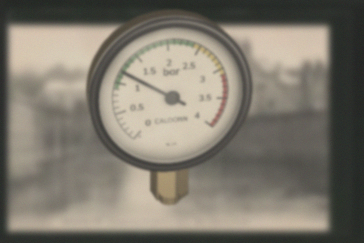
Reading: 1.2 bar
